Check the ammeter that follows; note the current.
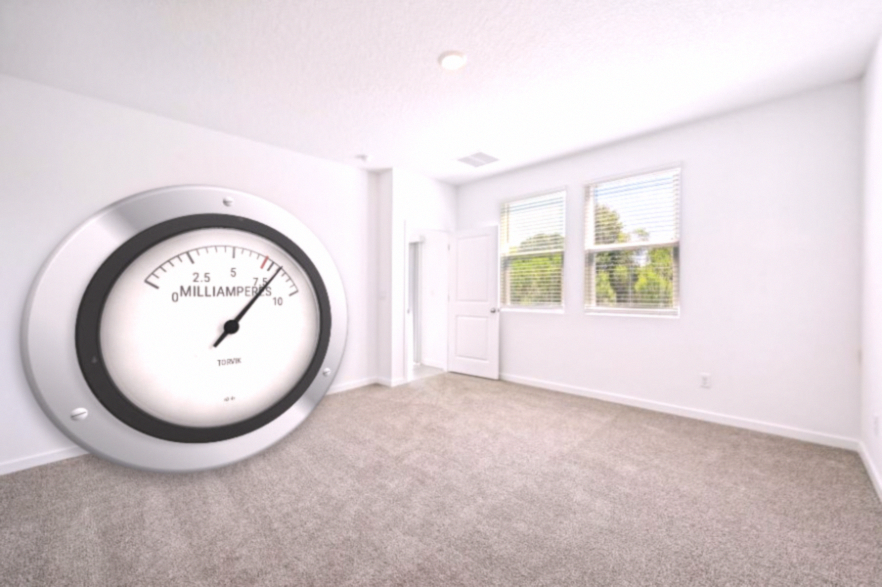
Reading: 8 mA
